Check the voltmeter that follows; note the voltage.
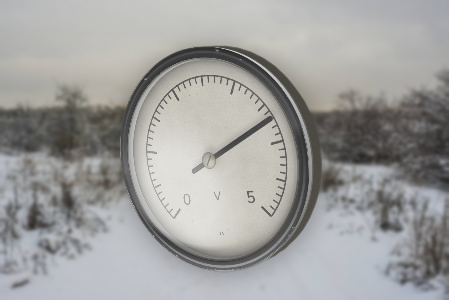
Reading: 3.7 V
